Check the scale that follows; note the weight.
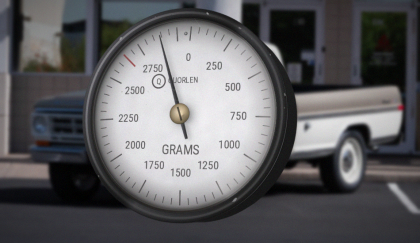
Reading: 2900 g
